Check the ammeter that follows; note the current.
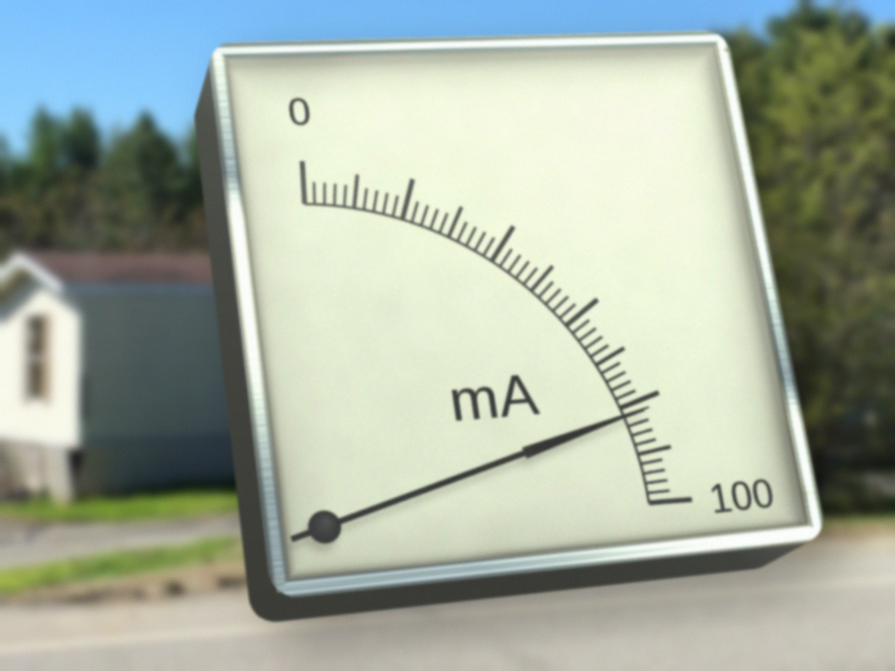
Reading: 82 mA
